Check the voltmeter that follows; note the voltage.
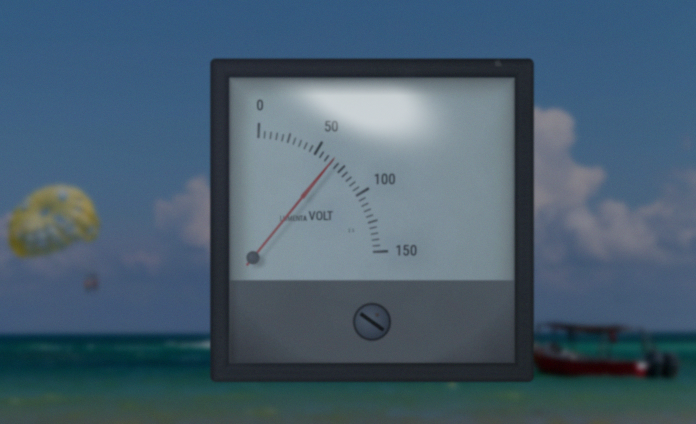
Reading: 65 V
